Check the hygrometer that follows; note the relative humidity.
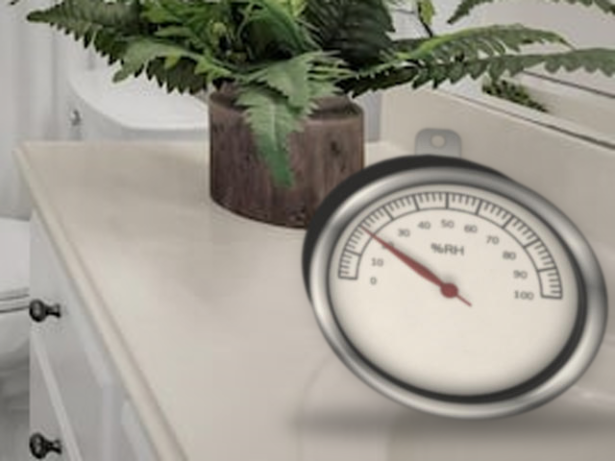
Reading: 20 %
